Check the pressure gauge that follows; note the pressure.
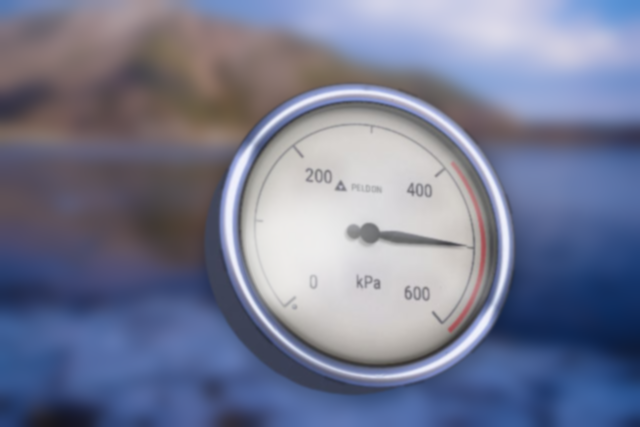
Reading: 500 kPa
